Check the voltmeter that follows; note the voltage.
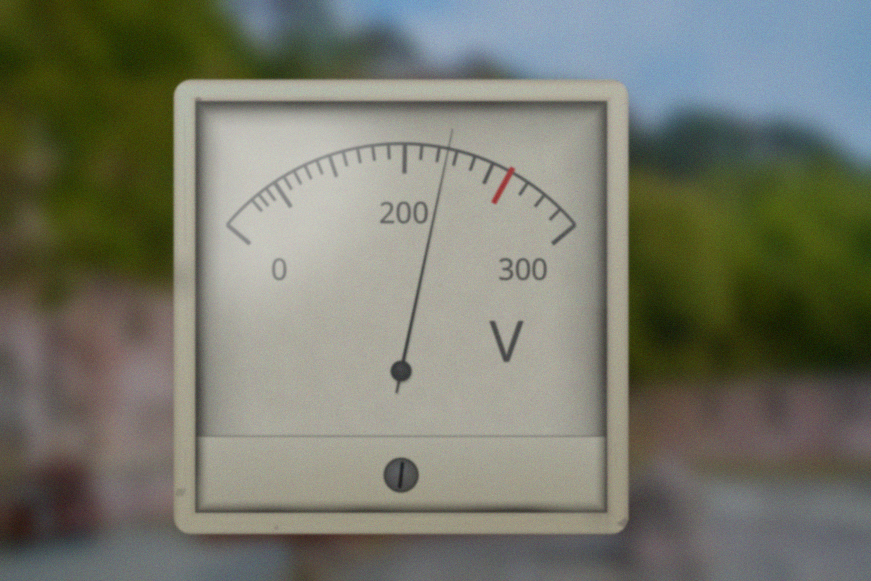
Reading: 225 V
